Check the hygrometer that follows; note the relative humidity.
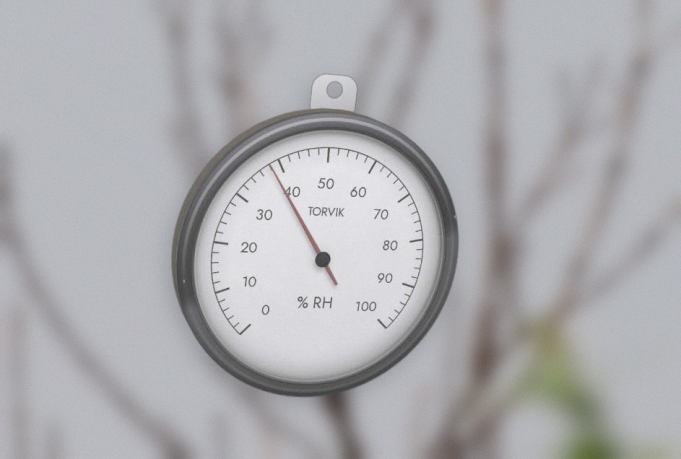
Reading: 38 %
